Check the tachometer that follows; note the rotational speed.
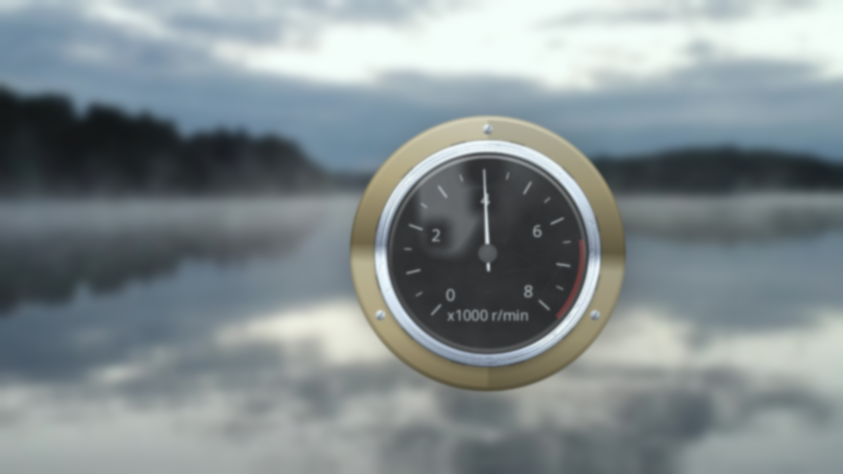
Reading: 4000 rpm
